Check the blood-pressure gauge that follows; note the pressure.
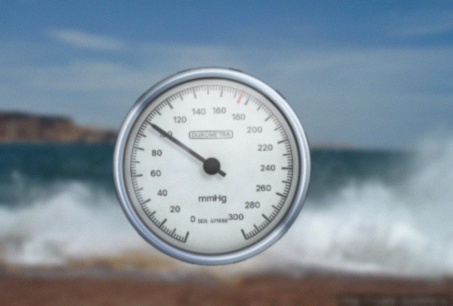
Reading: 100 mmHg
